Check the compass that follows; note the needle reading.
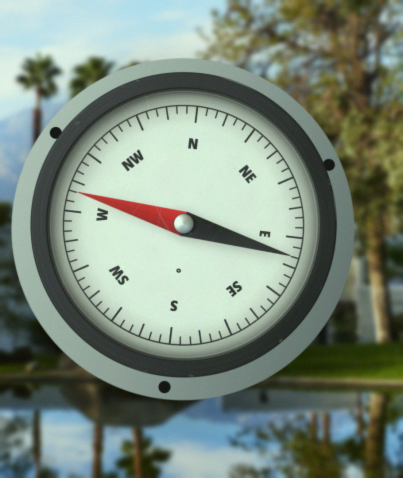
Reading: 280 °
